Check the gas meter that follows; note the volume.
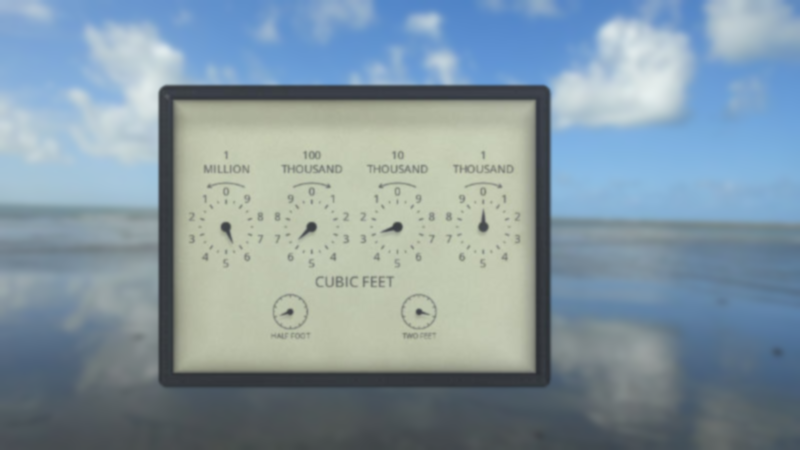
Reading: 563000 ft³
